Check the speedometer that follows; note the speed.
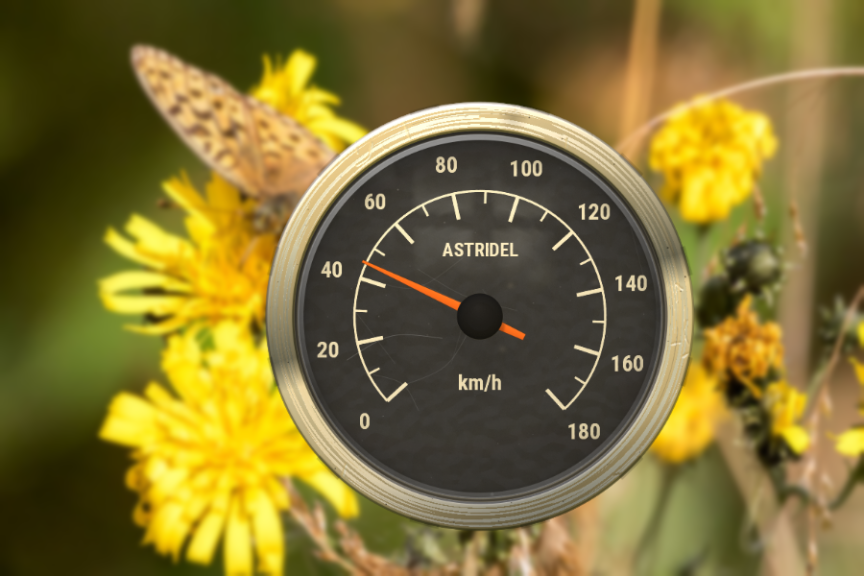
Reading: 45 km/h
